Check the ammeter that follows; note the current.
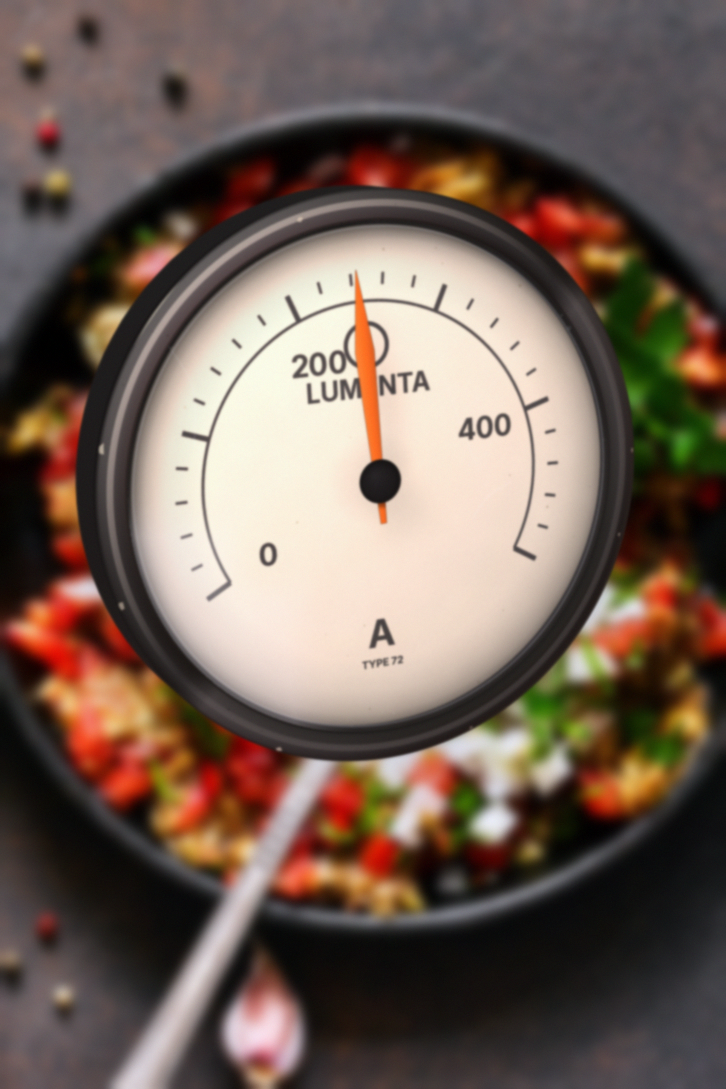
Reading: 240 A
